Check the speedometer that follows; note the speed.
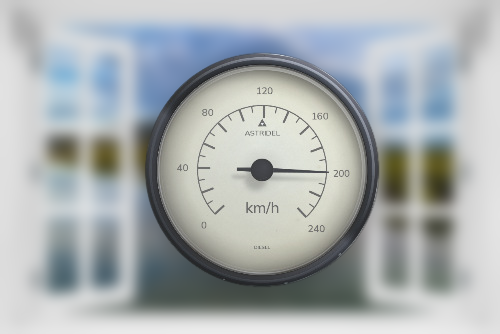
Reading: 200 km/h
